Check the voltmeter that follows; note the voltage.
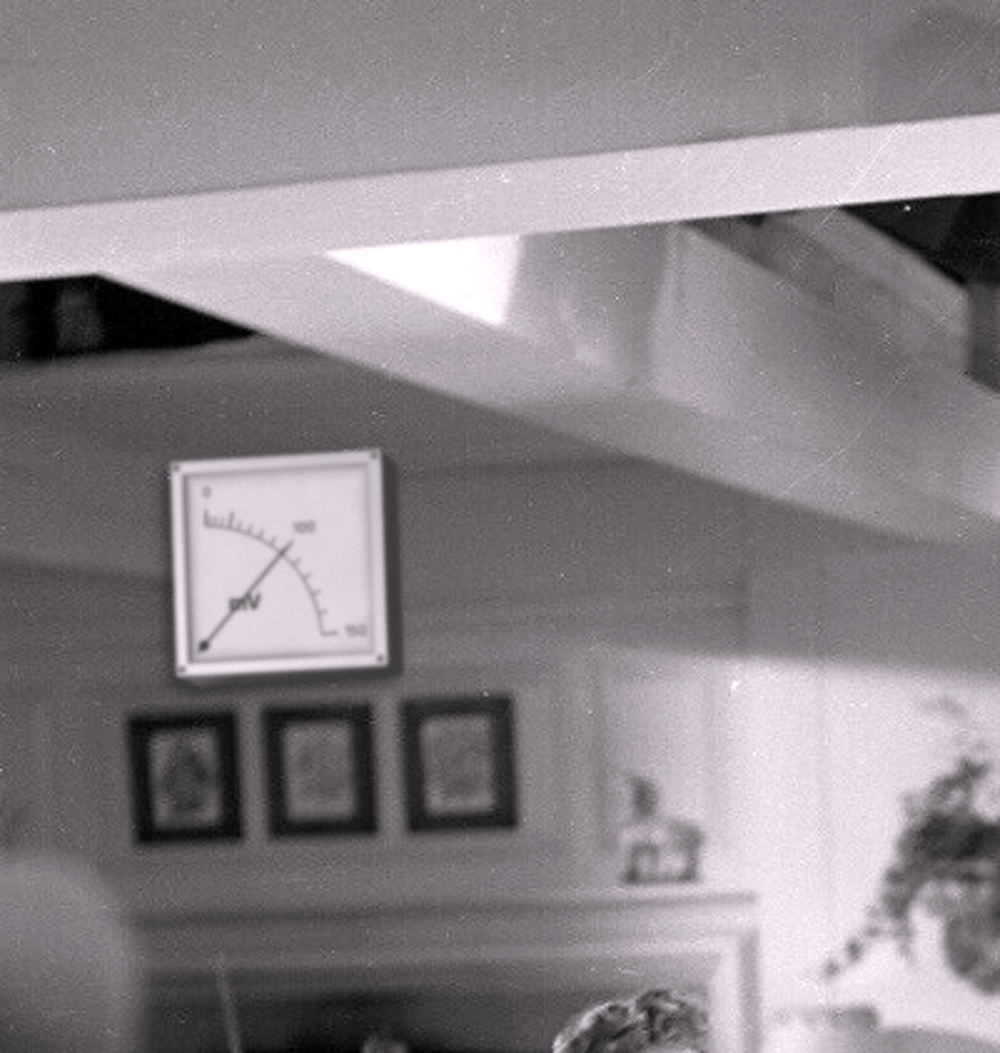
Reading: 100 mV
